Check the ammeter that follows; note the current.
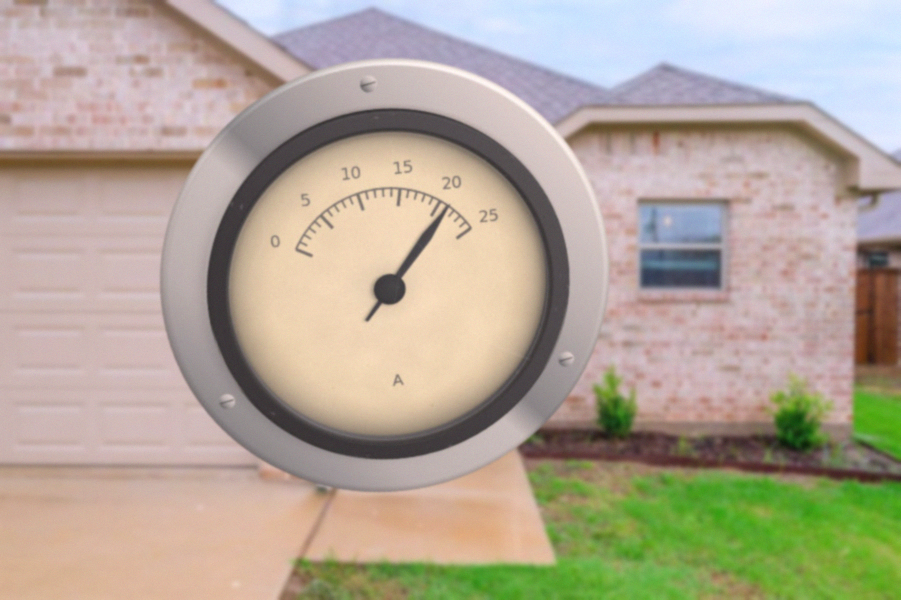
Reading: 21 A
